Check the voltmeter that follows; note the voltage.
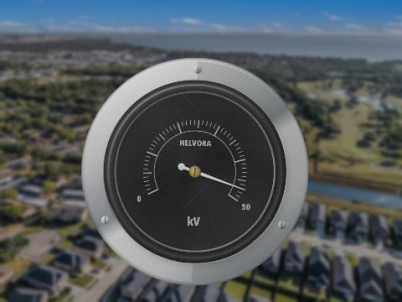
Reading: 47 kV
